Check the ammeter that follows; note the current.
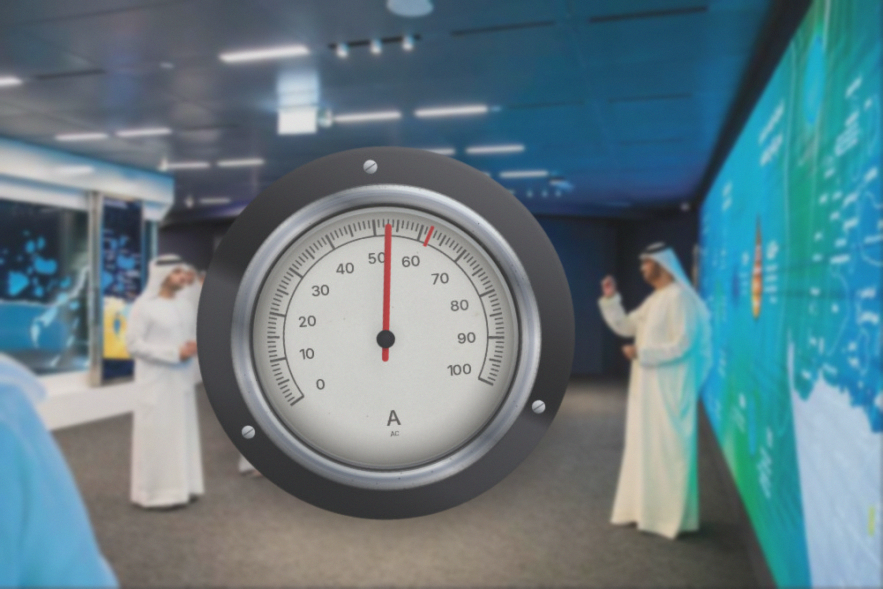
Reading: 53 A
